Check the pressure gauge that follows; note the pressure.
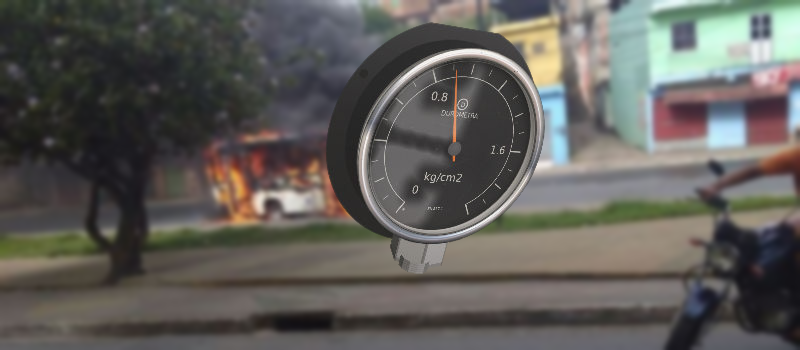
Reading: 0.9 kg/cm²
